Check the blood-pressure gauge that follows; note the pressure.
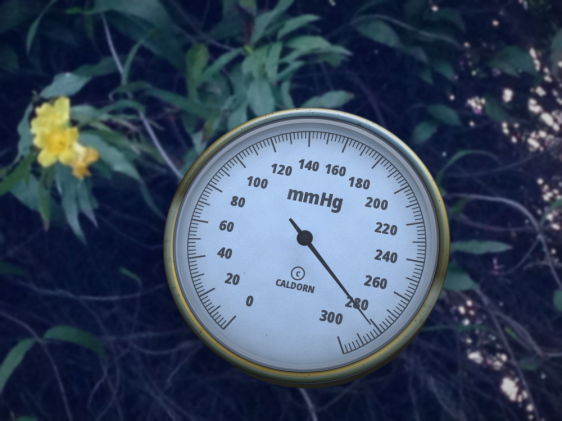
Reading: 282 mmHg
